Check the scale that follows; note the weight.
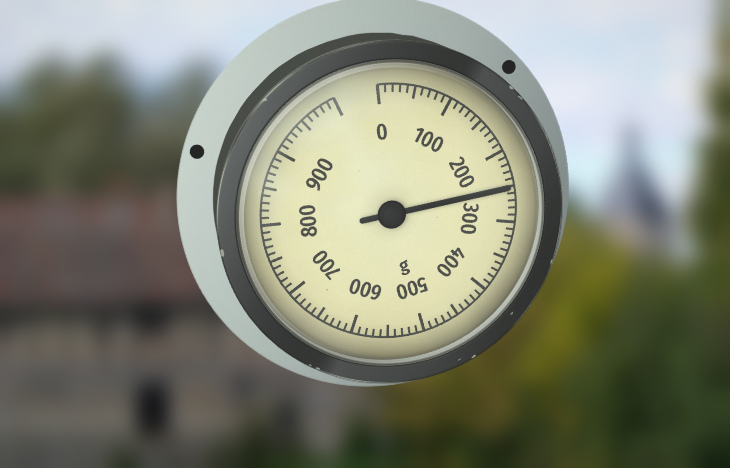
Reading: 250 g
